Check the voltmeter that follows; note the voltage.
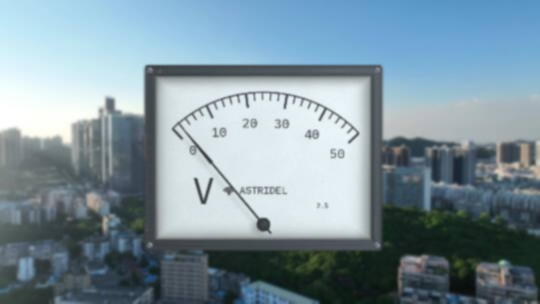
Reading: 2 V
